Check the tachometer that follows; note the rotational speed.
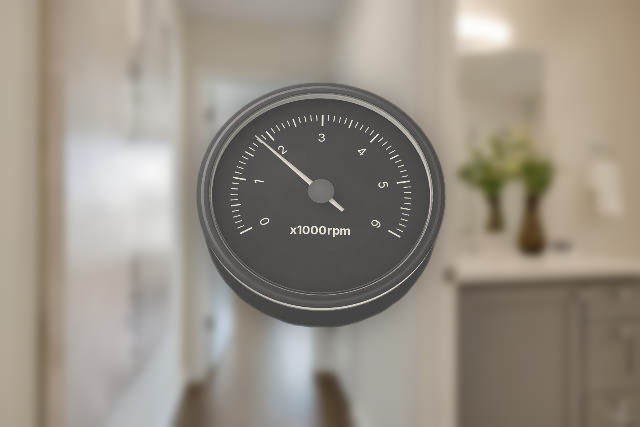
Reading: 1800 rpm
